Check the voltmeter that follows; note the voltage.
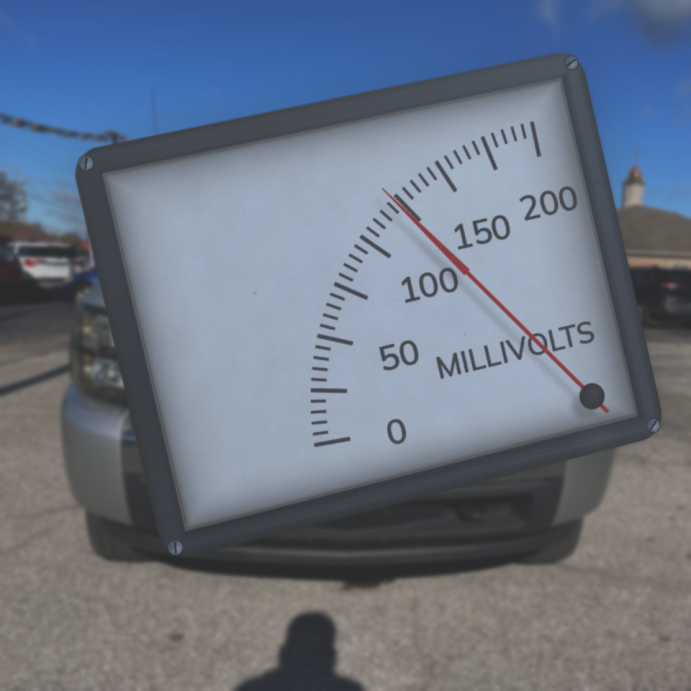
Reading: 122.5 mV
